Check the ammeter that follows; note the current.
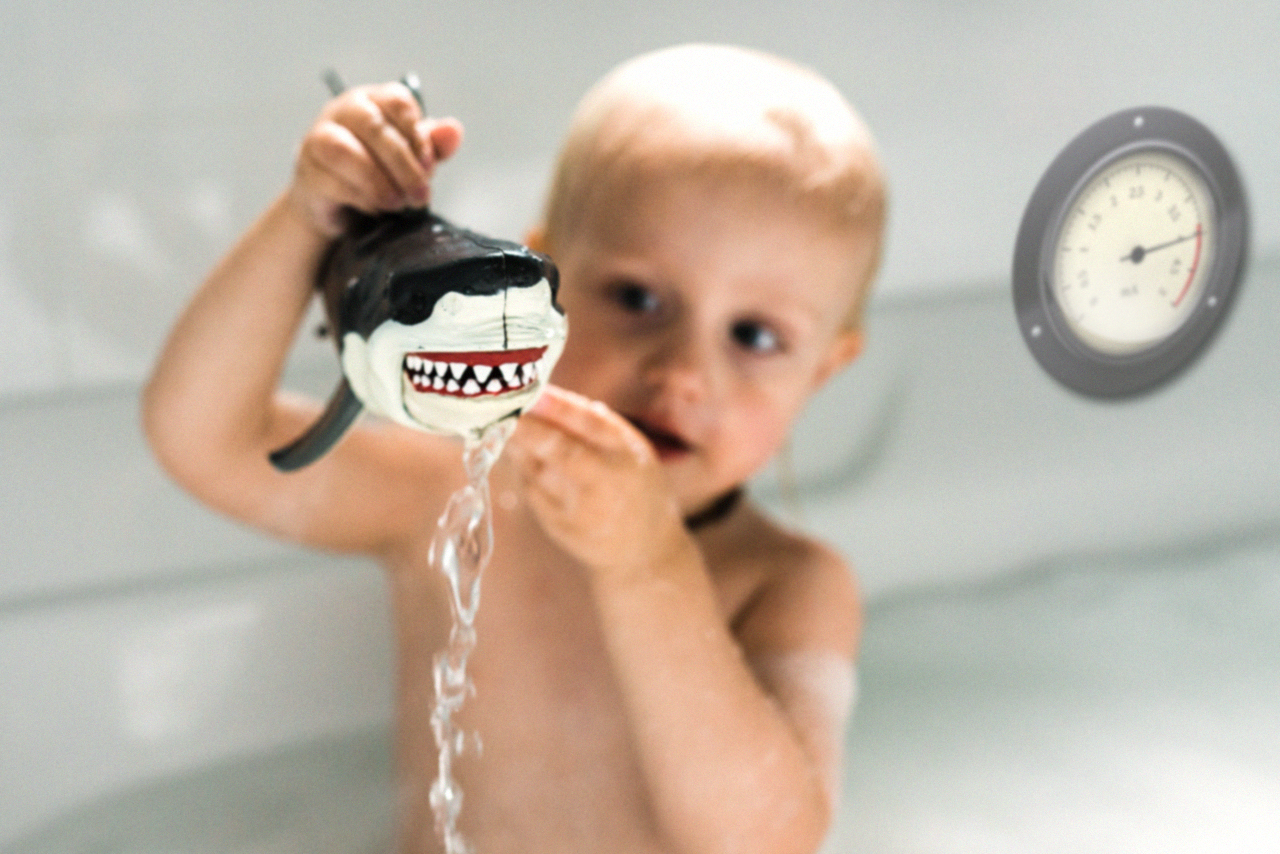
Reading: 4 mA
